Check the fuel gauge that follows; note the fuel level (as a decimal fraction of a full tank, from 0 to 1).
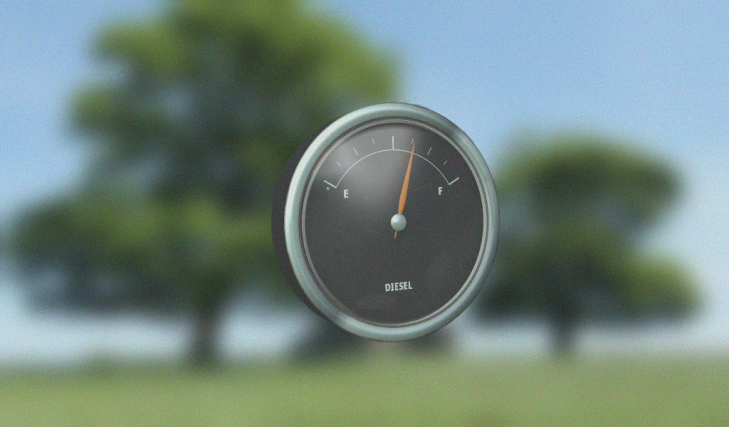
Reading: 0.625
